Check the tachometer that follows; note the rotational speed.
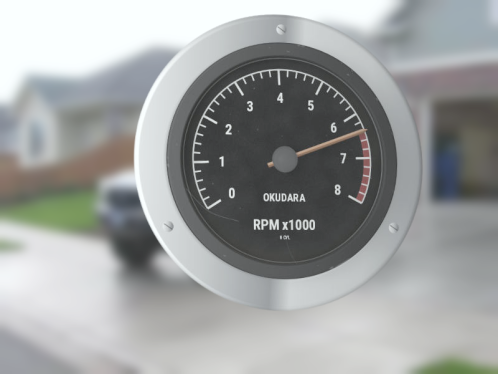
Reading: 6400 rpm
